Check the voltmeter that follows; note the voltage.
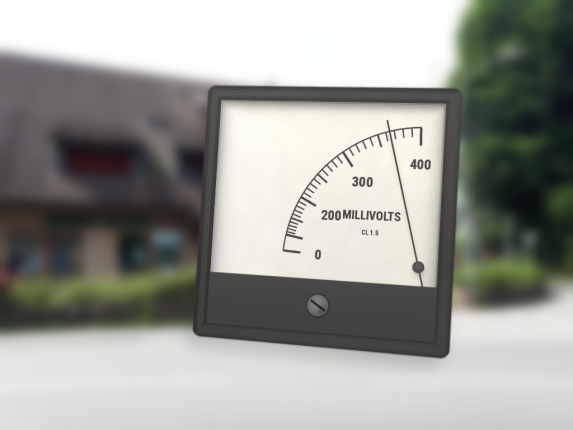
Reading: 365 mV
